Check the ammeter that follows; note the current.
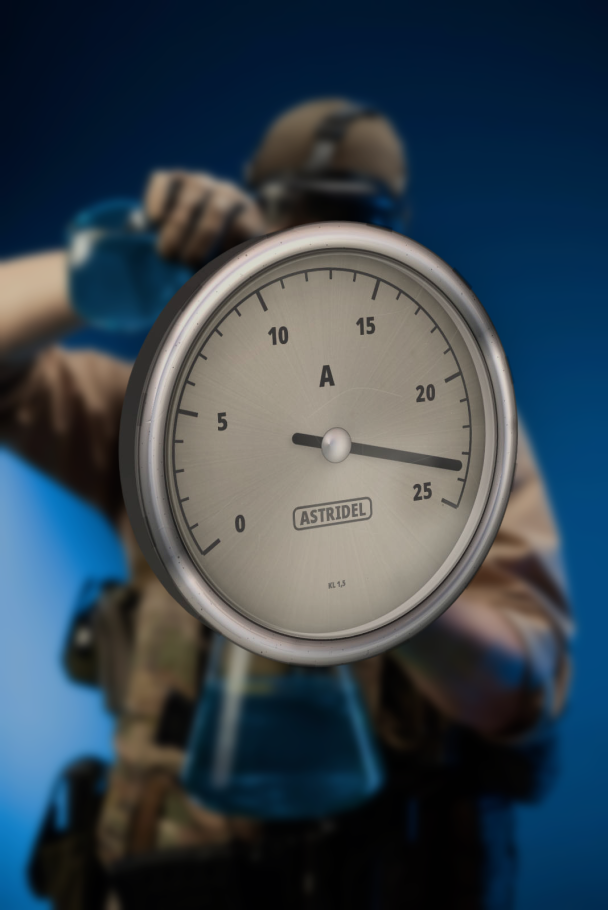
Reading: 23.5 A
